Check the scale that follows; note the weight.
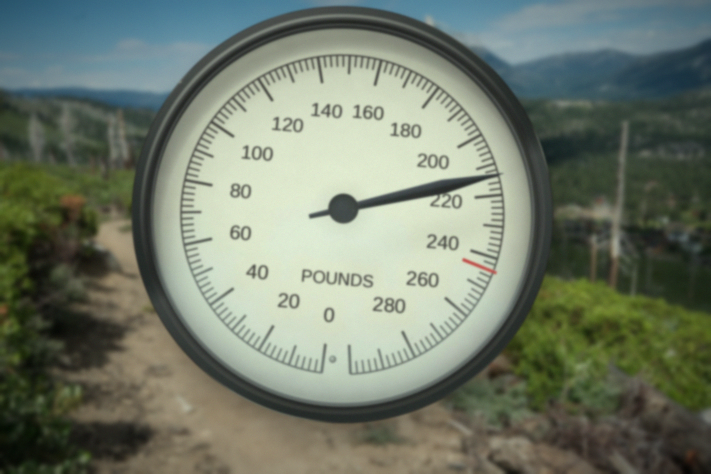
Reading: 214 lb
